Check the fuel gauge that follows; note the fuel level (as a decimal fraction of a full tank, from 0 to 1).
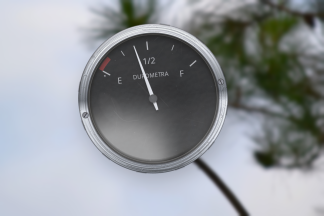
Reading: 0.375
